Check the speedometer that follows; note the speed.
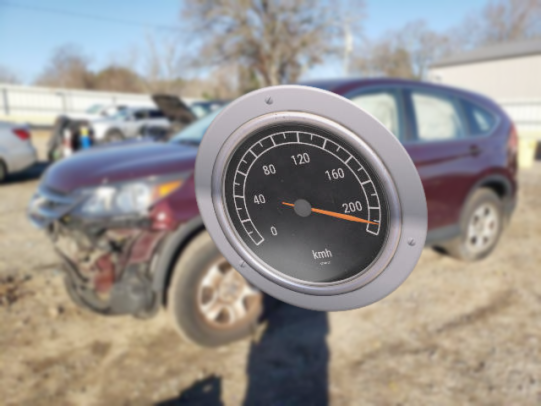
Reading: 210 km/h
